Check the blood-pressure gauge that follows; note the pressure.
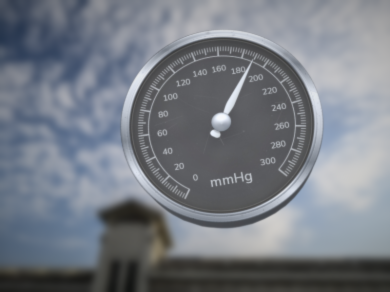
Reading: 190 mmHg
